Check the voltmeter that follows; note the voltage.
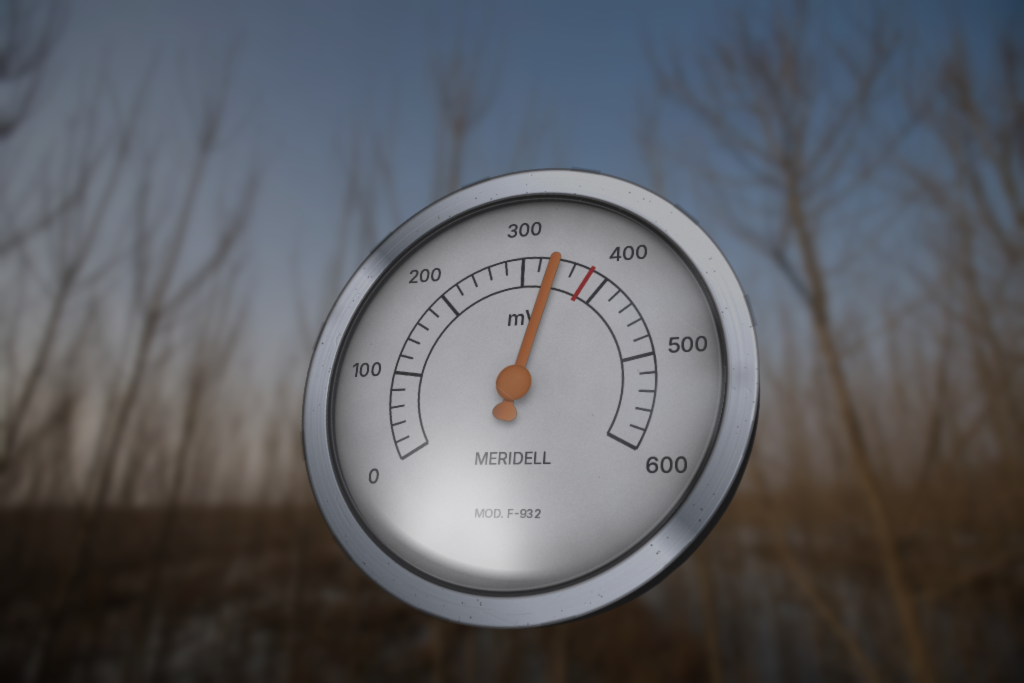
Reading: 340 mV
